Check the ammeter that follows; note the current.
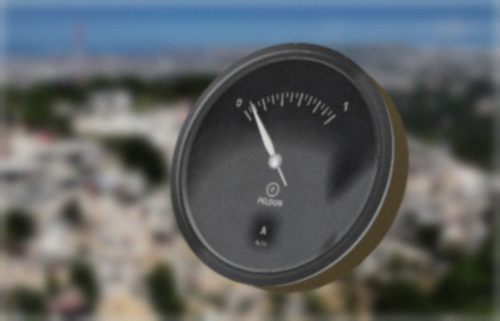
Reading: 0.1 A
